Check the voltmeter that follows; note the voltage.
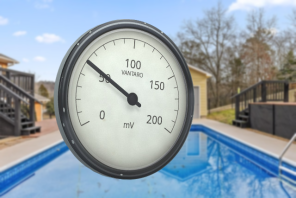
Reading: 50 mV
